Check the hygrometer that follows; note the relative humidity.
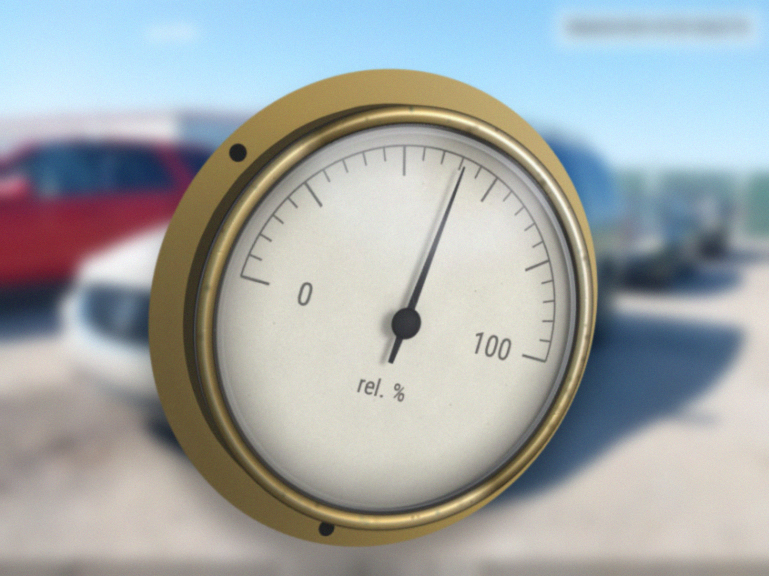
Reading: 52 %
